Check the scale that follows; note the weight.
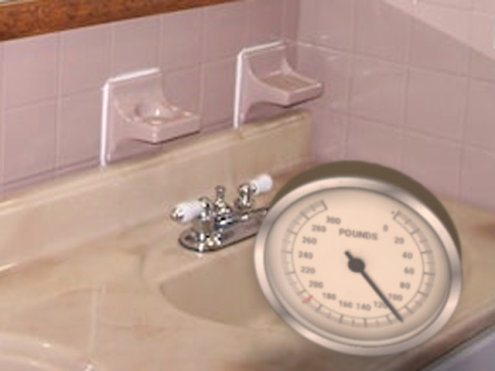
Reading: 110 lb
